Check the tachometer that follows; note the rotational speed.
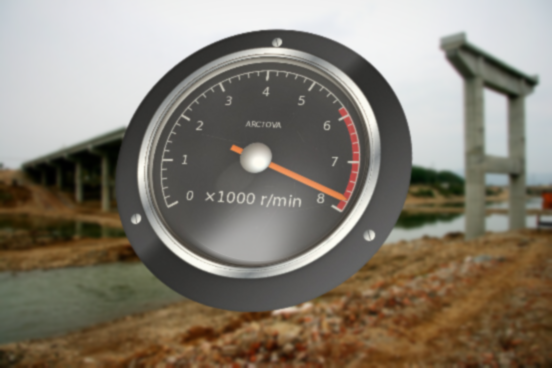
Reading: 7800 rpm
